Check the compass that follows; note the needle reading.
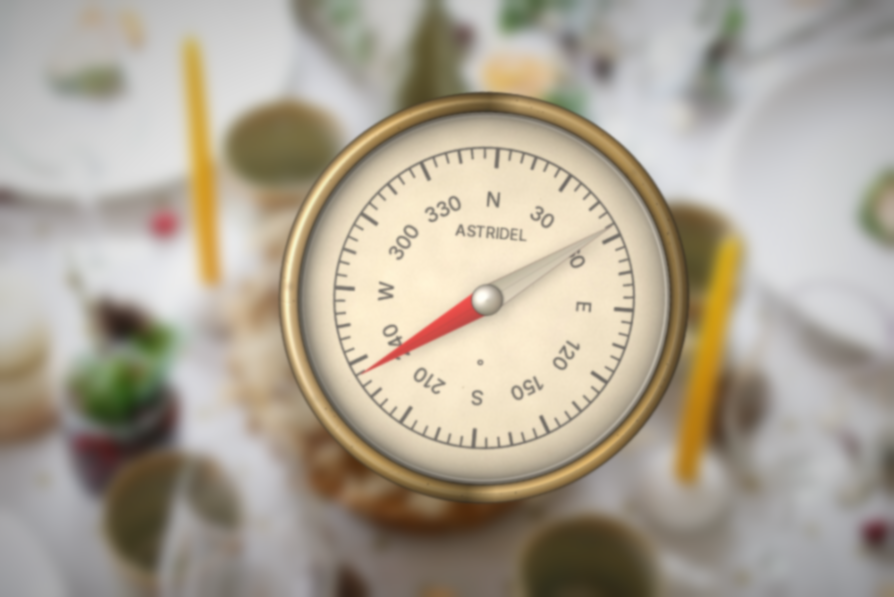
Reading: 235 °
